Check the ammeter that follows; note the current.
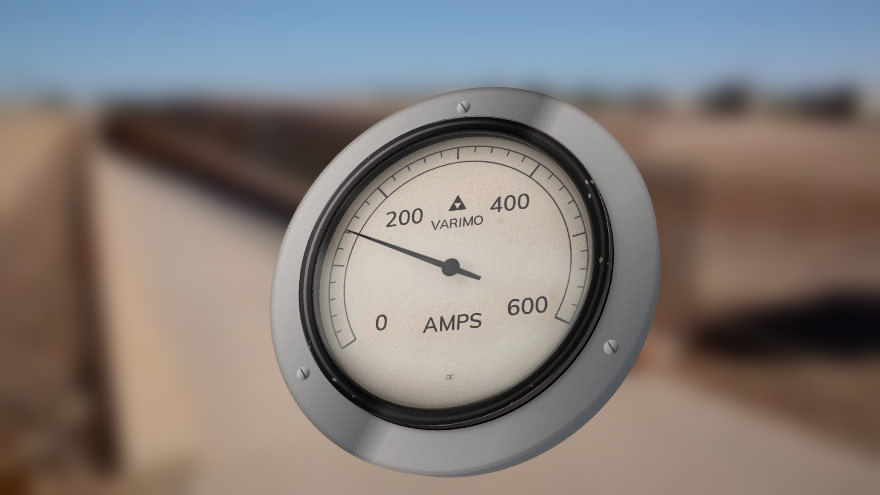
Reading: 140 A
